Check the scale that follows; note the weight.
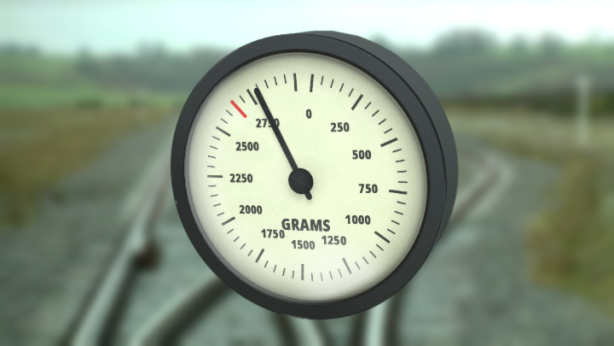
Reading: 2800 g
